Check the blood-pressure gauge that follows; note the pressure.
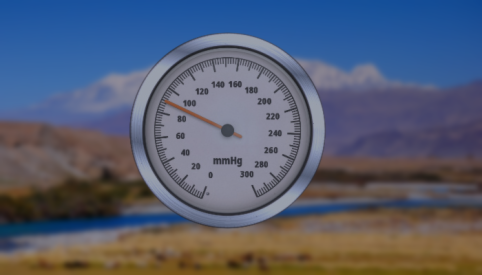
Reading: 90 mmHg
